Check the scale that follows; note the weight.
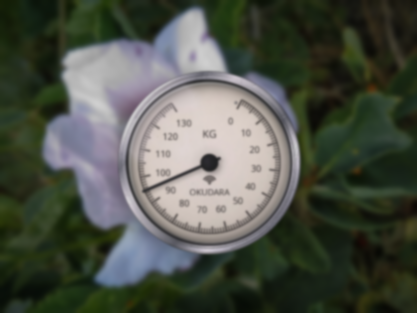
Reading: 95 kg
